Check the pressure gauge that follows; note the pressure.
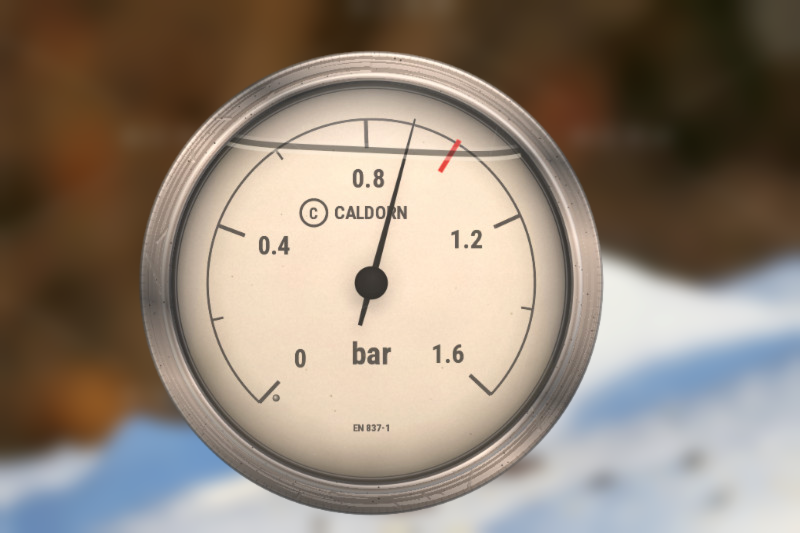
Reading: 0.9 bar
